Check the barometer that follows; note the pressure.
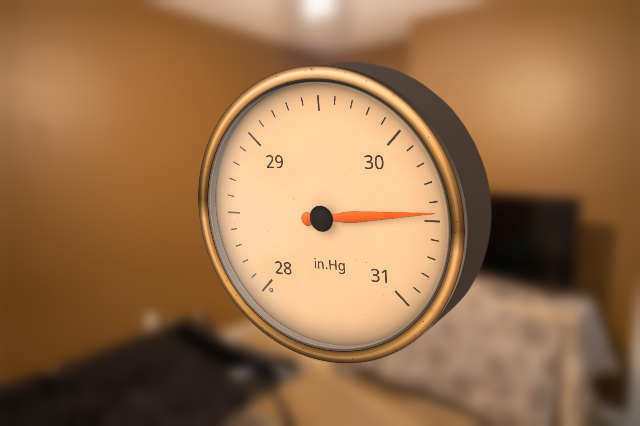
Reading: 30.45 inHg
